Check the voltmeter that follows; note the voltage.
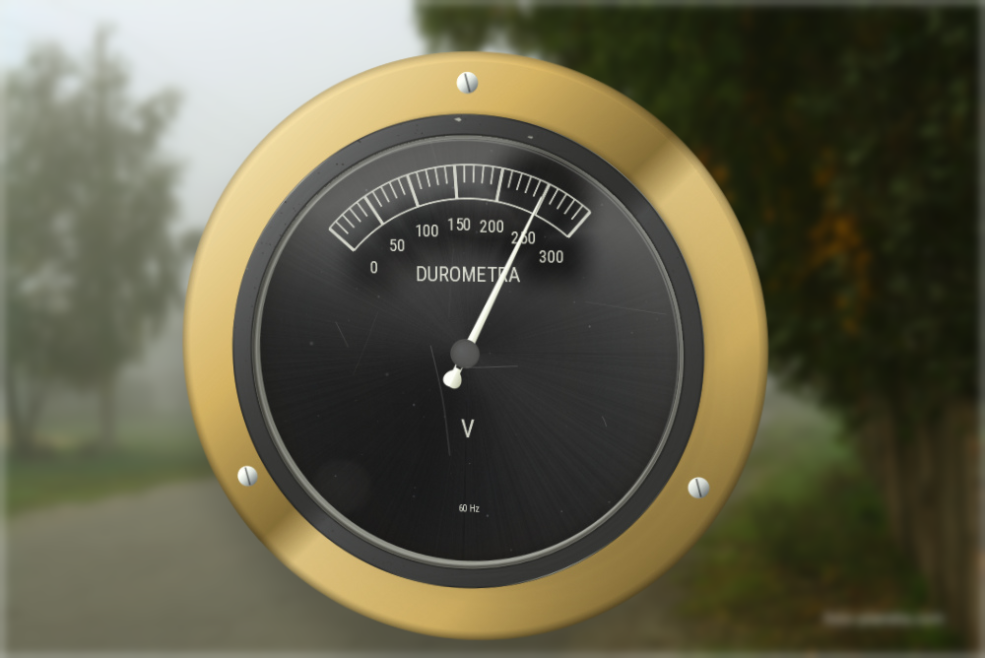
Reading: 250 V
